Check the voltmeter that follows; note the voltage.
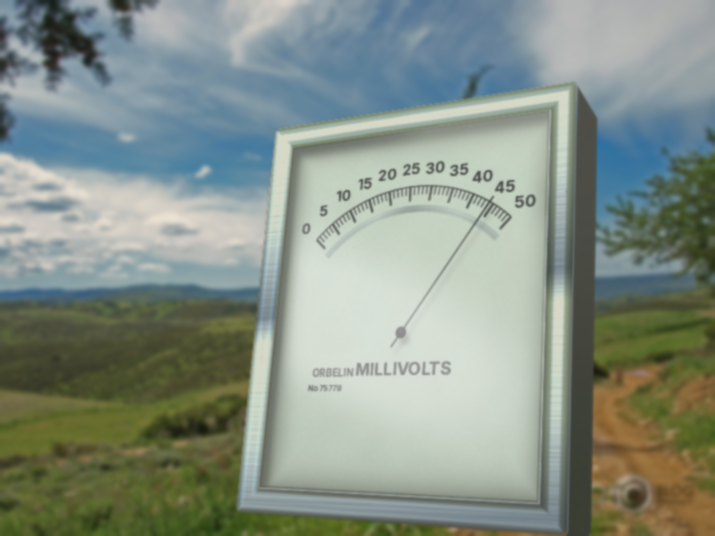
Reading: 45 mV
